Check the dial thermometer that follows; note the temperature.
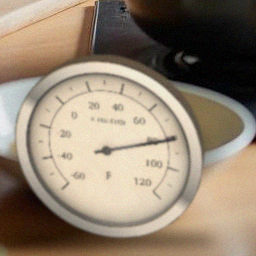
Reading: 80 °F
